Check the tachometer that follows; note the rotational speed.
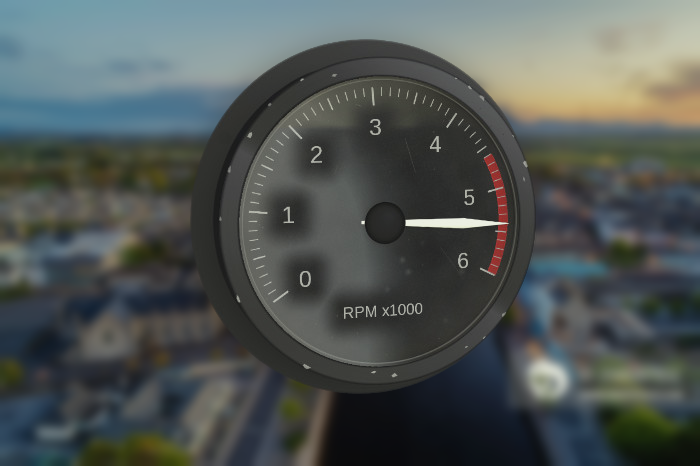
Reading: 5400 rpm
